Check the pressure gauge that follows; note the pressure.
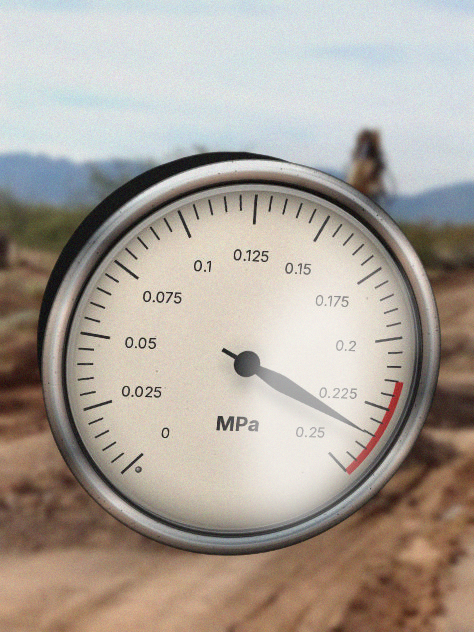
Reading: 0.235 MPa
